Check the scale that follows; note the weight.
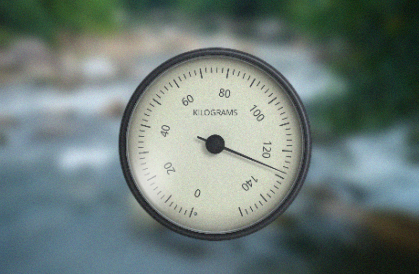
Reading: 128 kg
